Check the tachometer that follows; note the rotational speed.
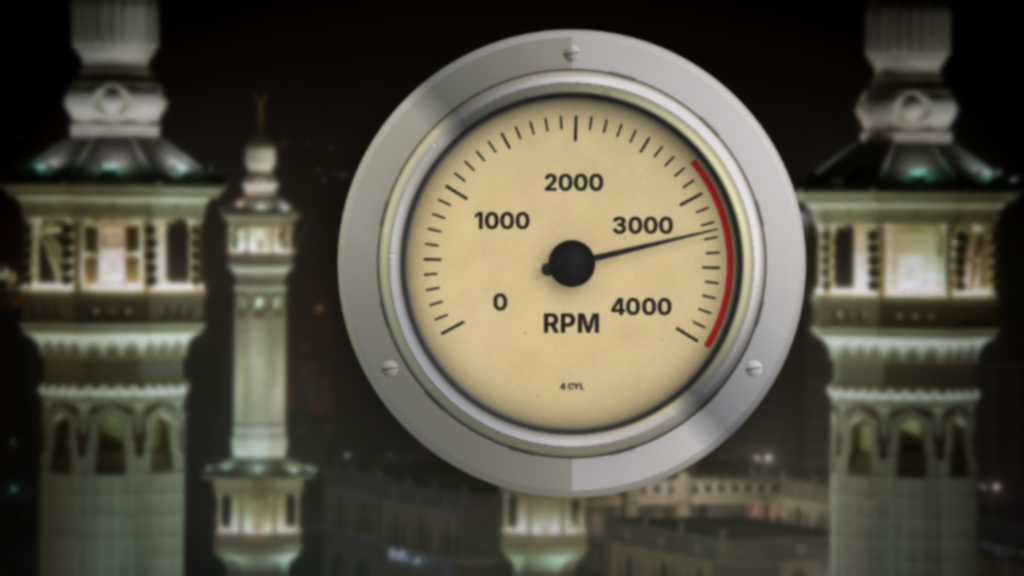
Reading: 3250 rpm
